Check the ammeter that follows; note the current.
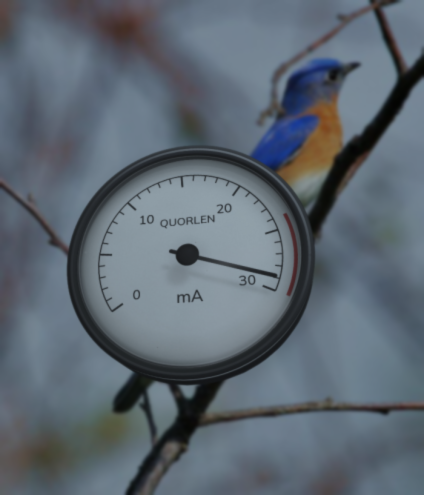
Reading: 29 mA
